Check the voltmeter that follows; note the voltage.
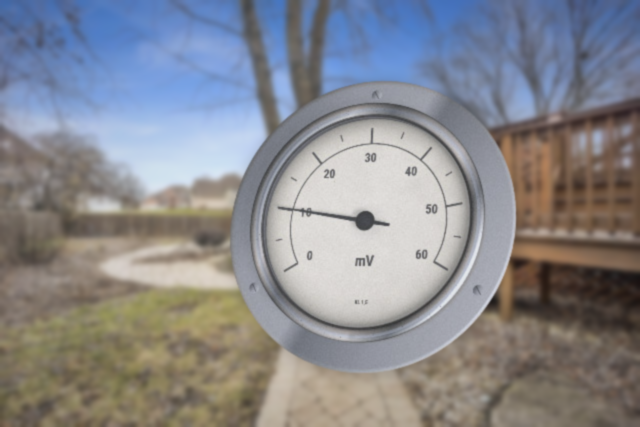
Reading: 10 mV
